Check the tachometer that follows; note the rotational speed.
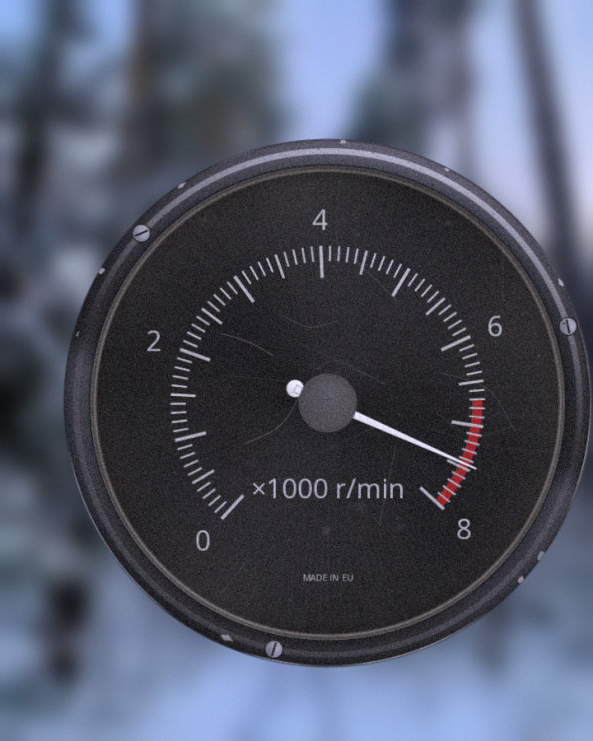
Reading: 7450 rpm
